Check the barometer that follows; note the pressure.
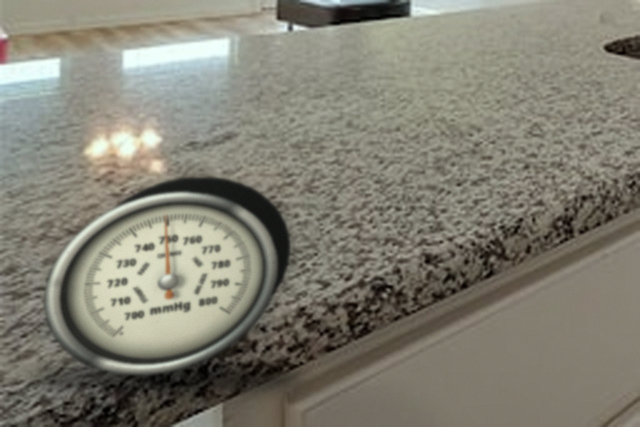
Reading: 750 mmHg
